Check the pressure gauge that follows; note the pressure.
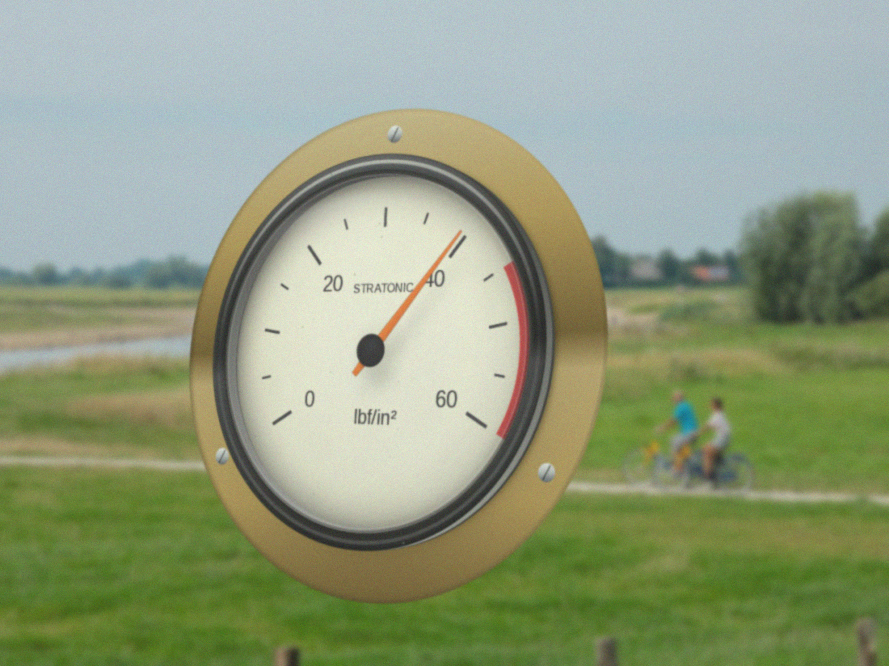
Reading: 40 psi
